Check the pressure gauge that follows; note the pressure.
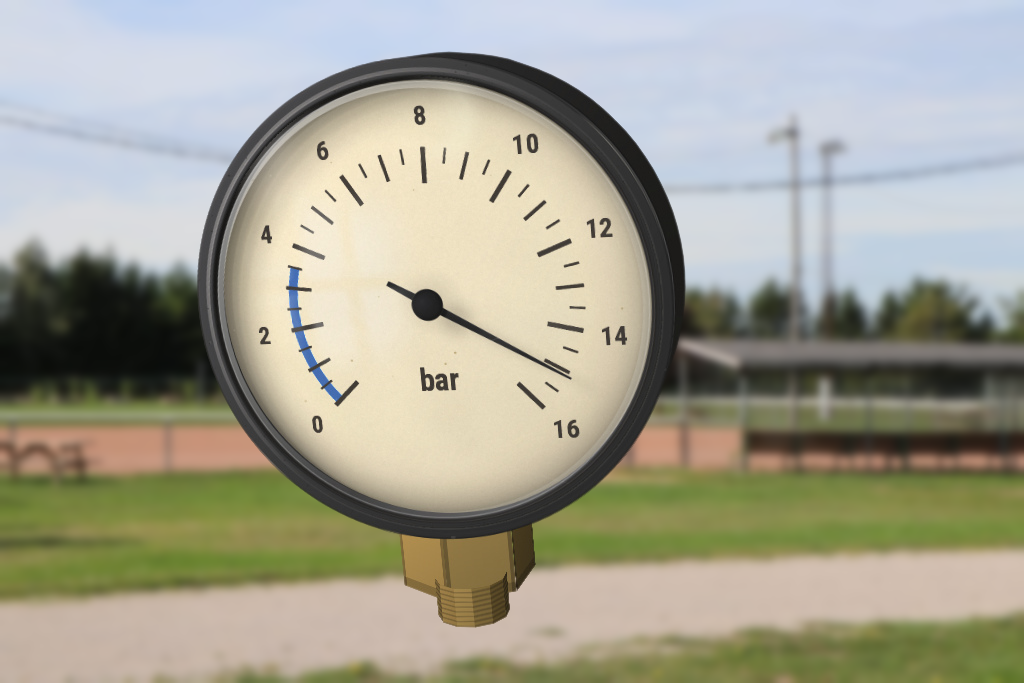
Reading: 15 bar
